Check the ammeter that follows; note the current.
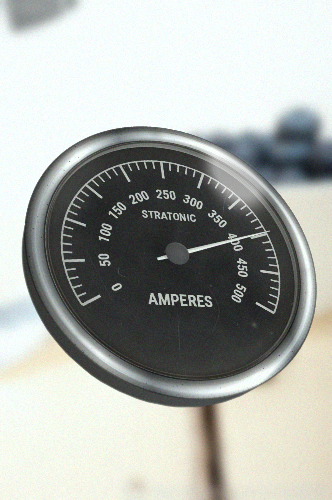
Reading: 400 A
